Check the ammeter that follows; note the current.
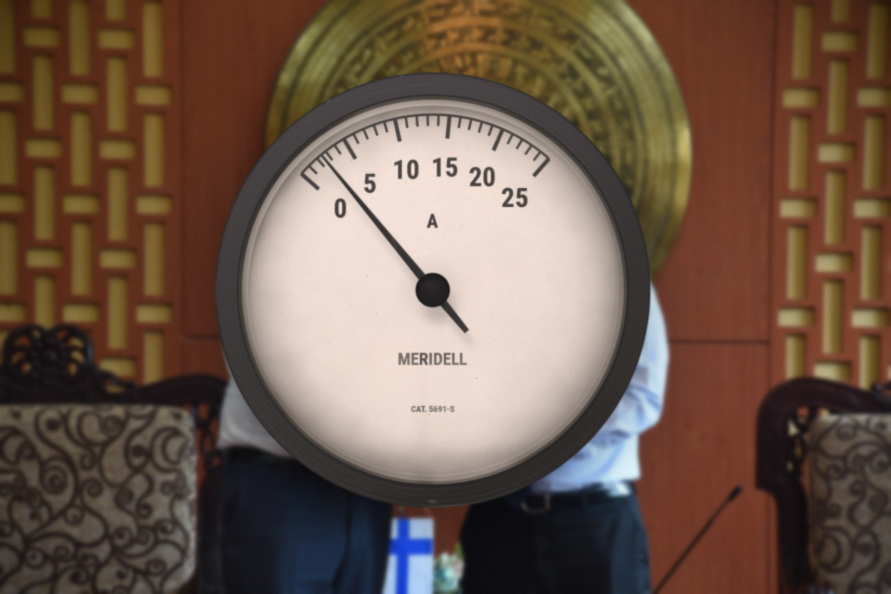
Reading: 2.5 A
